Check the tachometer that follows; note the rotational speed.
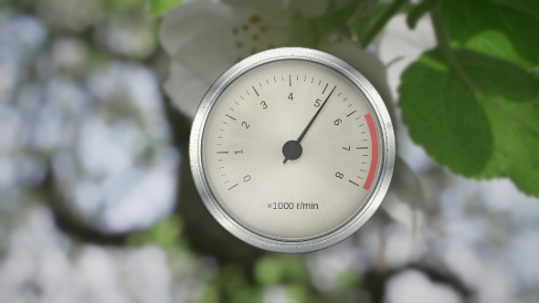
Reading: 5200 rpm
